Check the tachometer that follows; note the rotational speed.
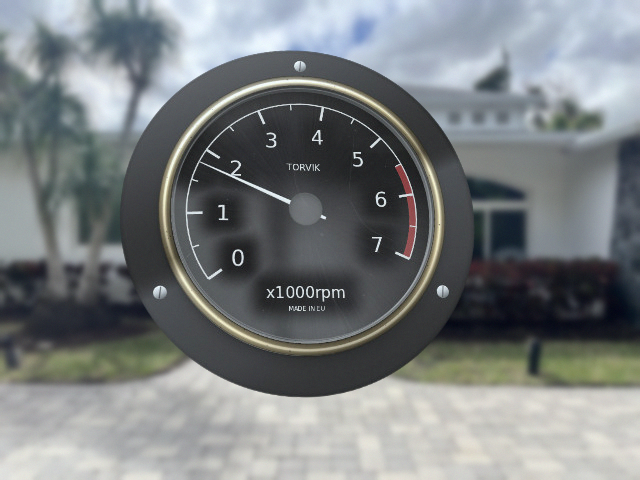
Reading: 1750 rpm
